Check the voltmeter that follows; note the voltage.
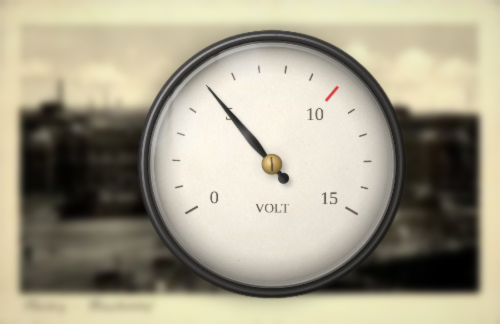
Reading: 5 V
